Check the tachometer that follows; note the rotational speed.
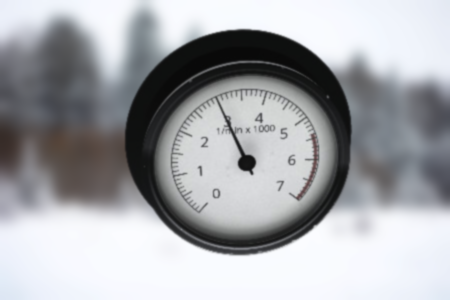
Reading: 3000 rpm
